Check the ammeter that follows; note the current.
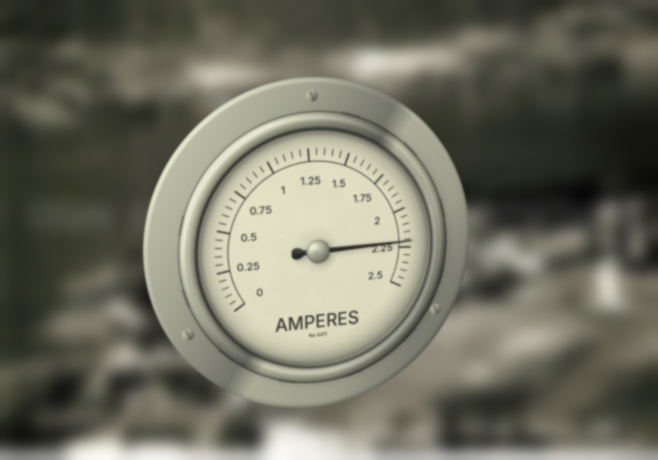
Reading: 2.2 A
